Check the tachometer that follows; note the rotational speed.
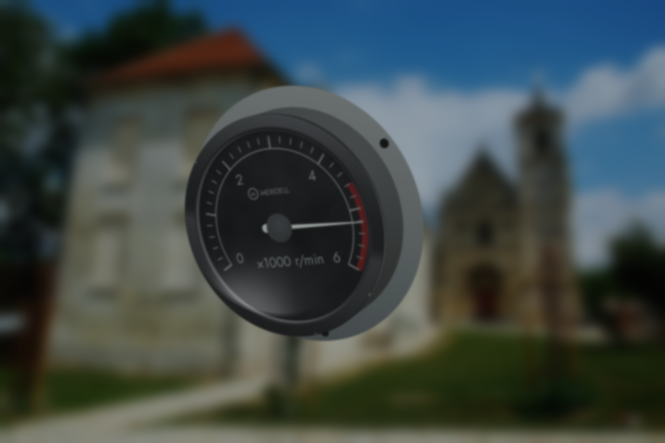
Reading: 5200 rpm
